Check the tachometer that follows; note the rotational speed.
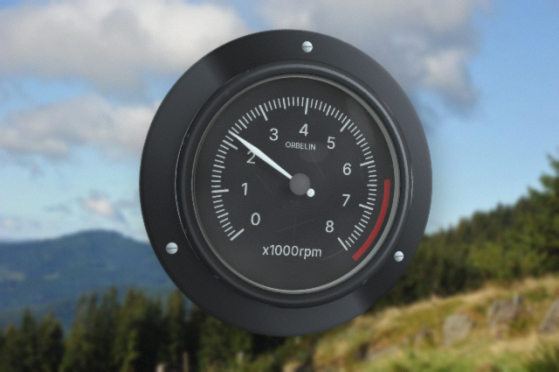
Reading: 2200 rpm
